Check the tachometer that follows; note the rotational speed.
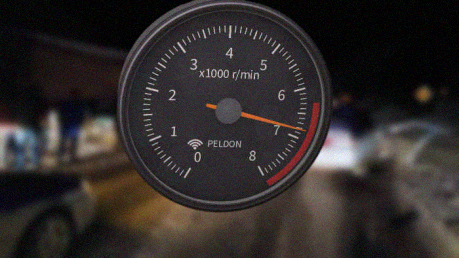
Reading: 6800 rpm
